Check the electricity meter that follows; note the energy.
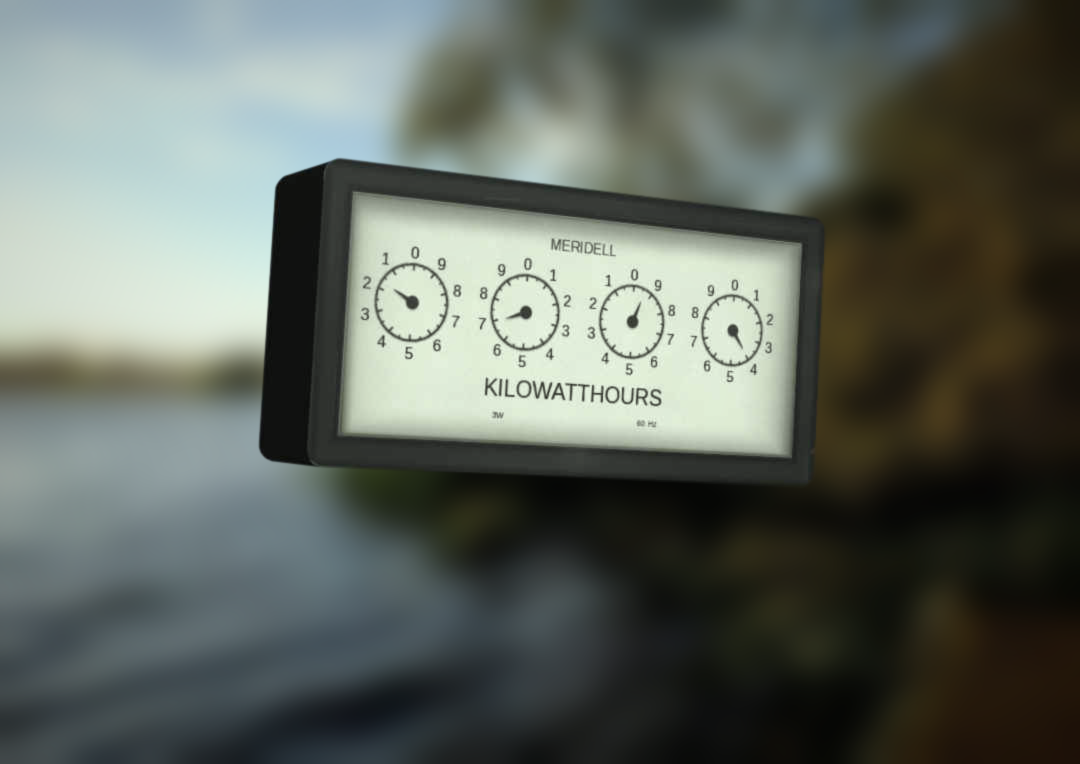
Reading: 1694 kWh
